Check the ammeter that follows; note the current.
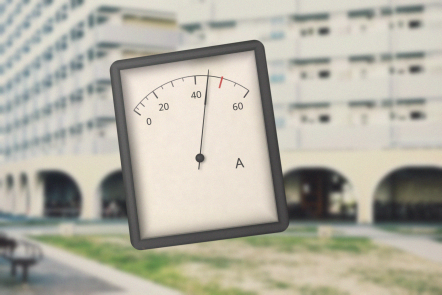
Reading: 45 A
